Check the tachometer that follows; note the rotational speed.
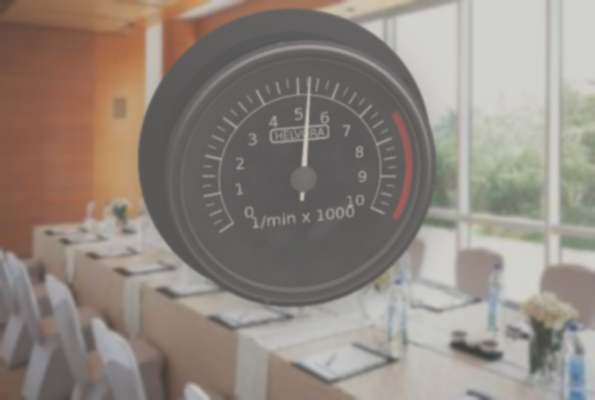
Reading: 5250 rpm
